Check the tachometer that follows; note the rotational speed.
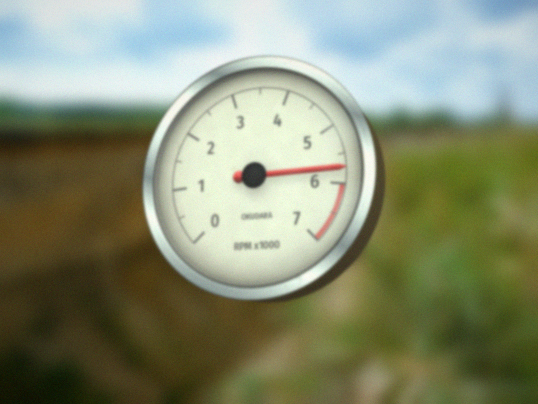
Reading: 5750 rpm
